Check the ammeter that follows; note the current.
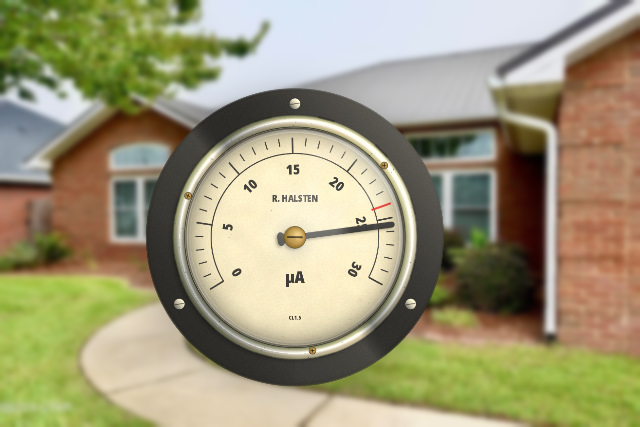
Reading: 25.5 µA
